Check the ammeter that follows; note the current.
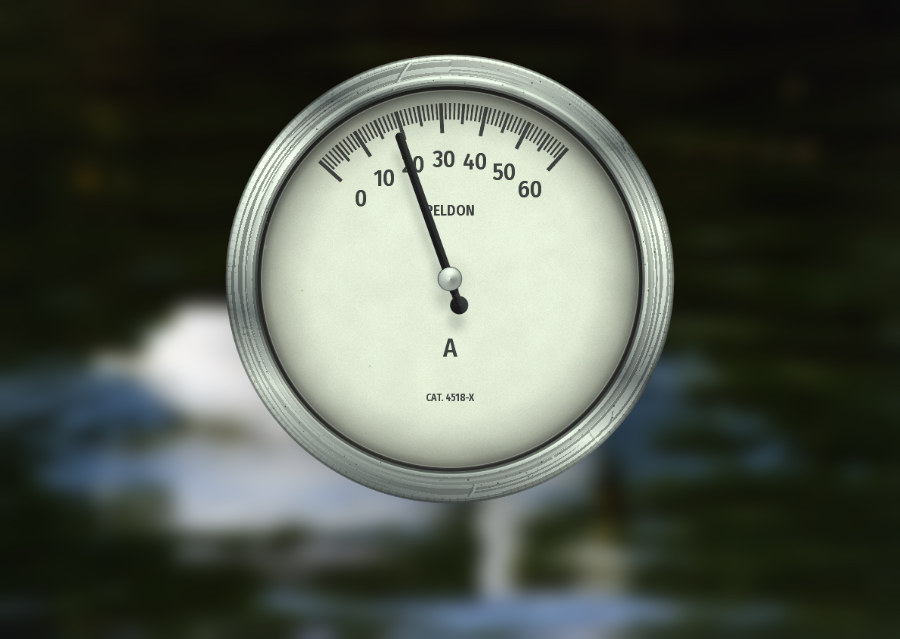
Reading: 19 A
